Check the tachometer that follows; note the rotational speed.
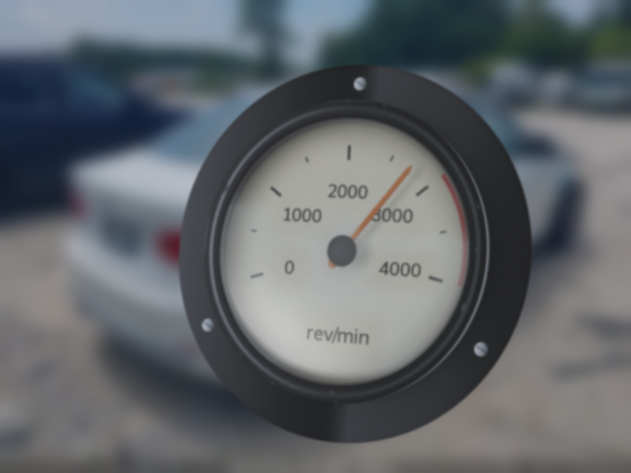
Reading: 2750 rpm
